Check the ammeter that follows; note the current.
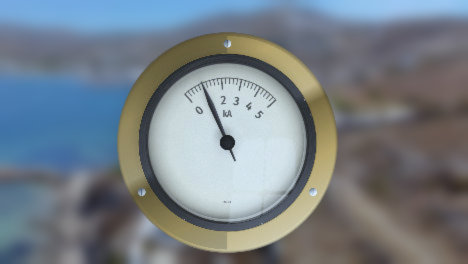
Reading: 1 kA
